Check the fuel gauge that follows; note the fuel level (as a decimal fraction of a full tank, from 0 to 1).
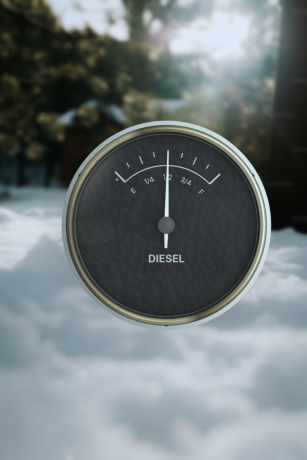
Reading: 0.5
